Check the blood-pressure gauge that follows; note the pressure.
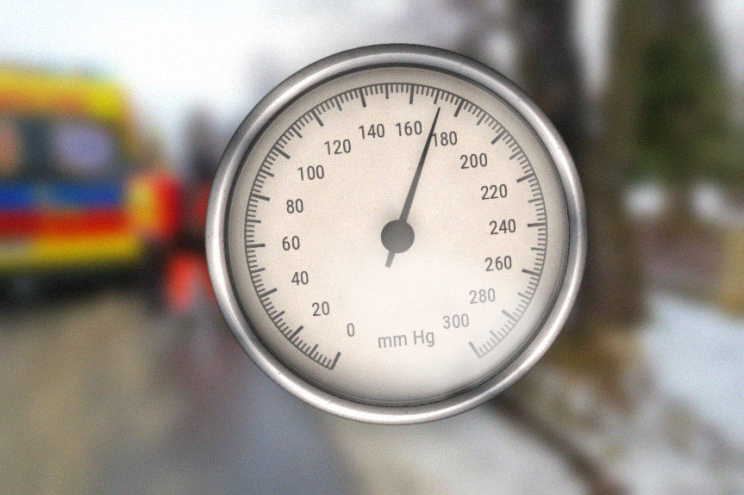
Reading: 172 mmHg
